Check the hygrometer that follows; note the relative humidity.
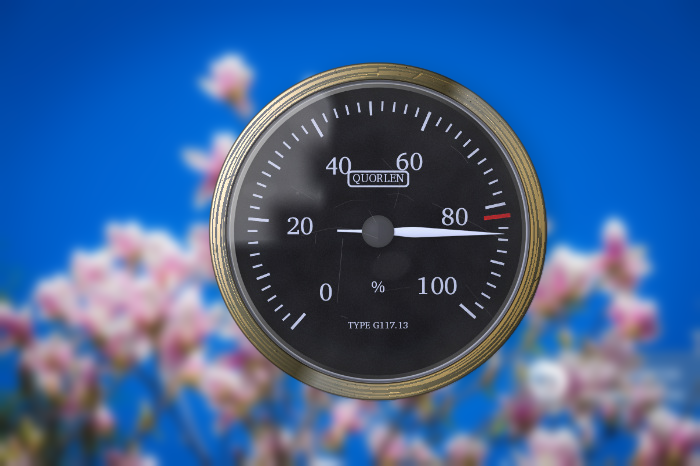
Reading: 85 %
